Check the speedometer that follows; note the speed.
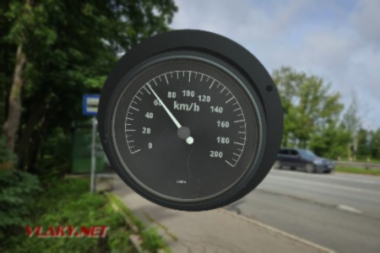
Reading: 65 km/h
